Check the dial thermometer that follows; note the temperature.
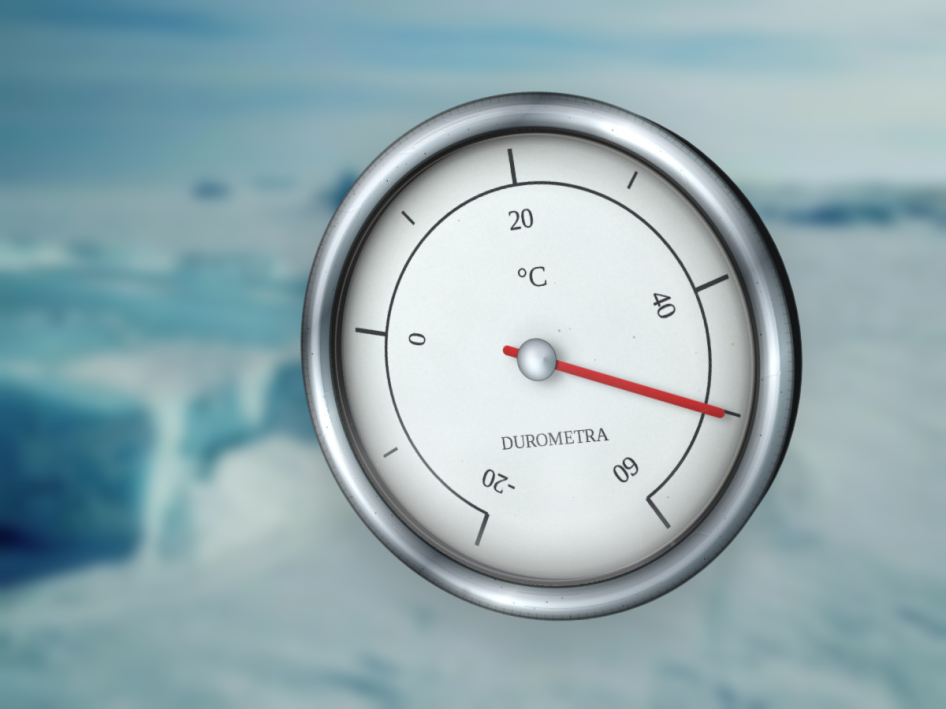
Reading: 50 °C
